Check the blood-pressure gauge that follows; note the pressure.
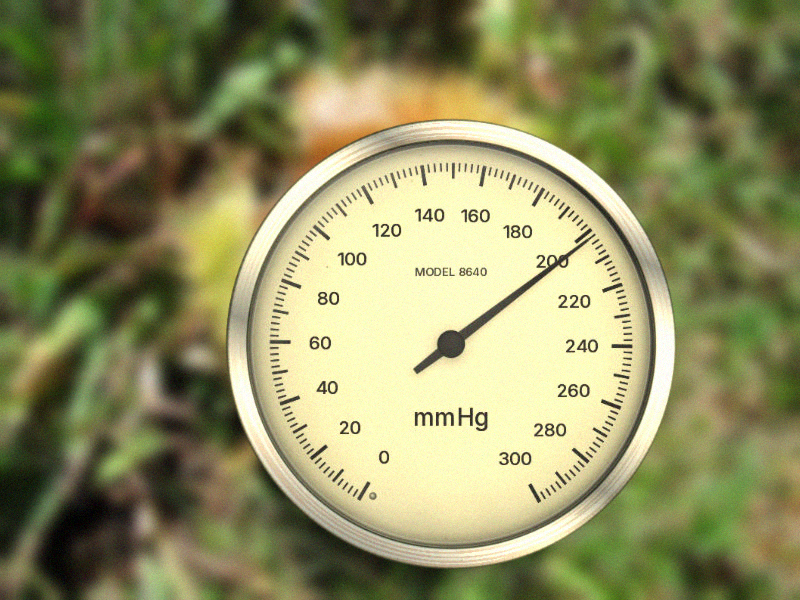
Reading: 202 mmHg
